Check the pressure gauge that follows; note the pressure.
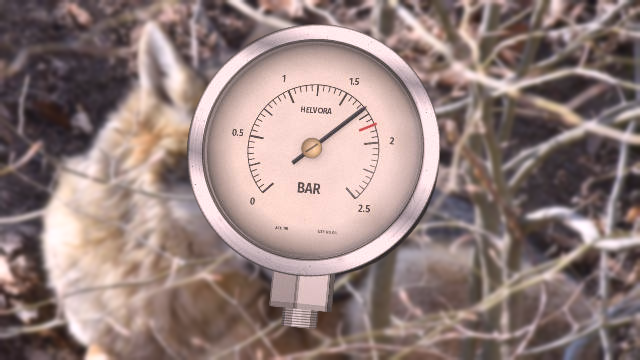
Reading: 1.7 bar
